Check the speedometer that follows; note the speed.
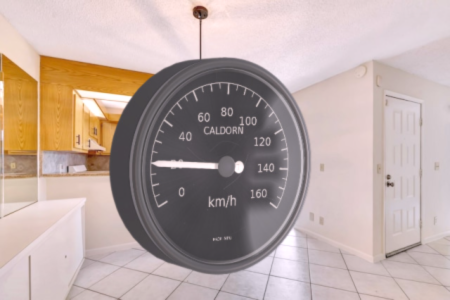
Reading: 20 km/h
